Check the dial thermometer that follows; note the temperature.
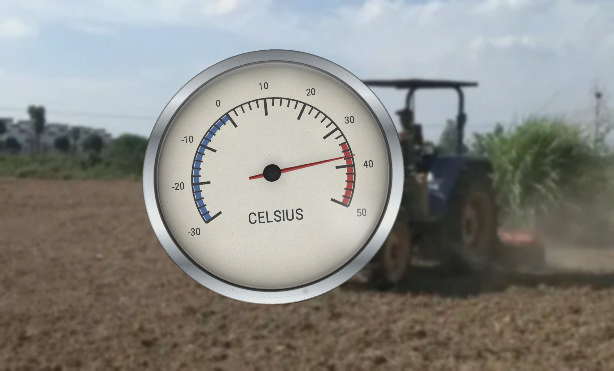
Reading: 38 °C
